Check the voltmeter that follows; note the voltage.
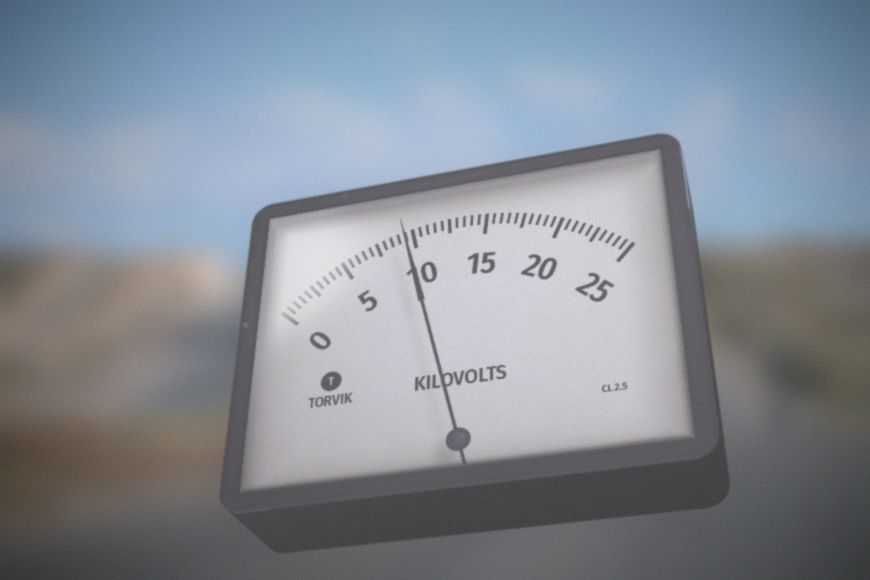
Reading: 9.5 kV
